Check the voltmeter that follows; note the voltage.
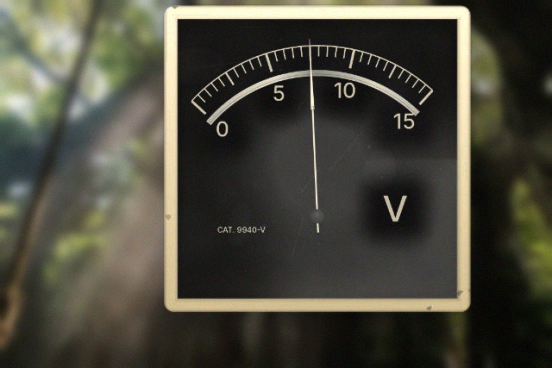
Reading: 7.5 V
